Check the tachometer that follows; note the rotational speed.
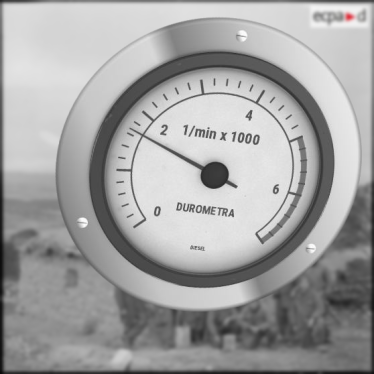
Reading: 1700 rpm
